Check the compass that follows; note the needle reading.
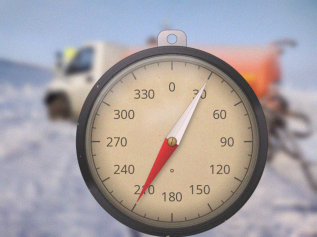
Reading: 210 °
